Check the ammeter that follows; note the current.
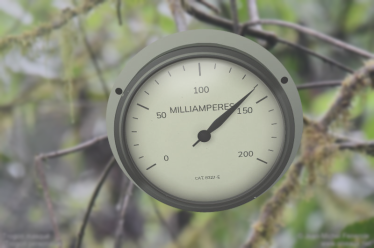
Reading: 140 mA
